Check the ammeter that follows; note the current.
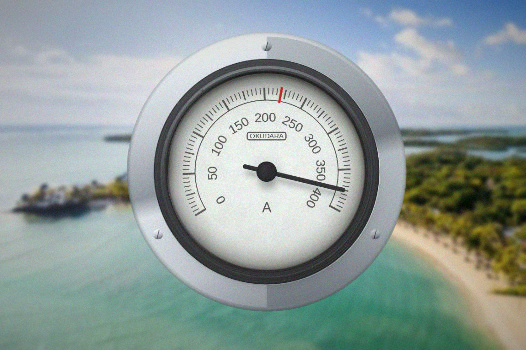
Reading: 375 A
